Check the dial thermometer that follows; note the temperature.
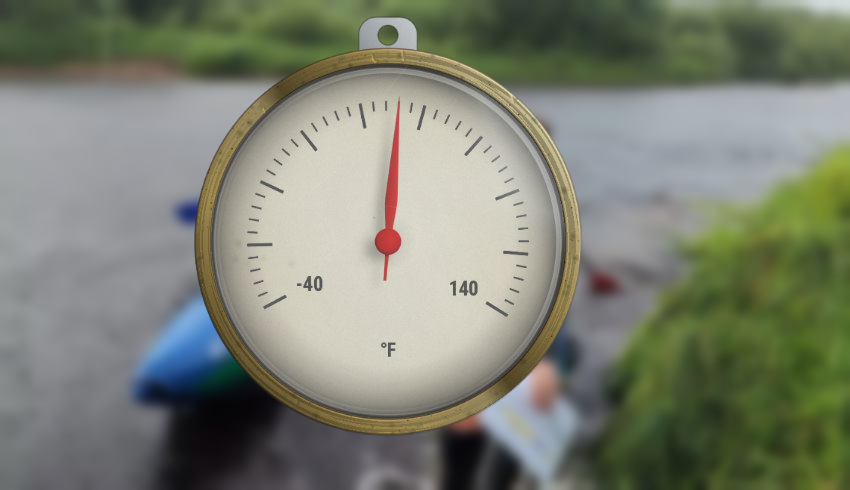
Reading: 52 °F
